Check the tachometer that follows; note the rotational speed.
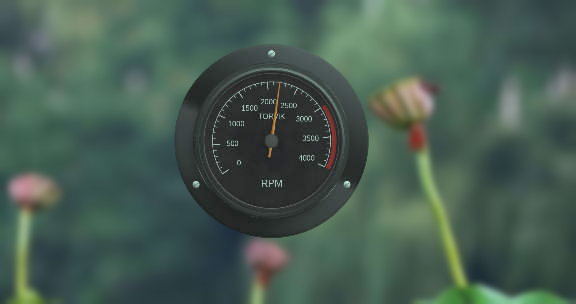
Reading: 2200 rpm
